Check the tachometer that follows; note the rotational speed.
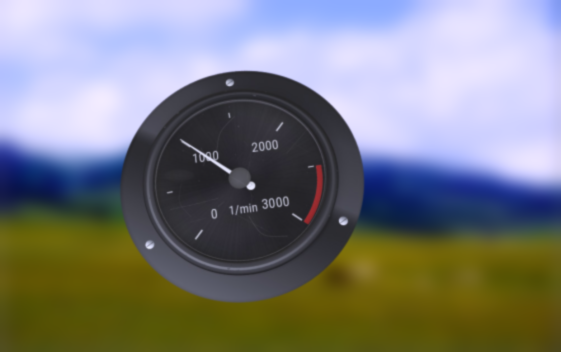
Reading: 1000 rpm
